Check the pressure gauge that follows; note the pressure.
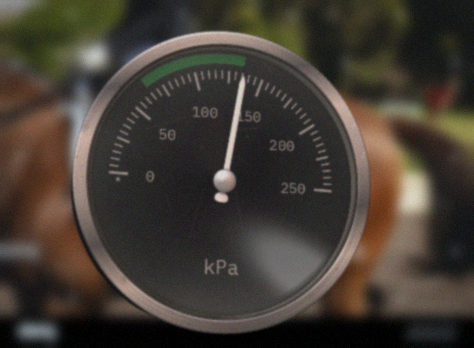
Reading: 135 kPa
